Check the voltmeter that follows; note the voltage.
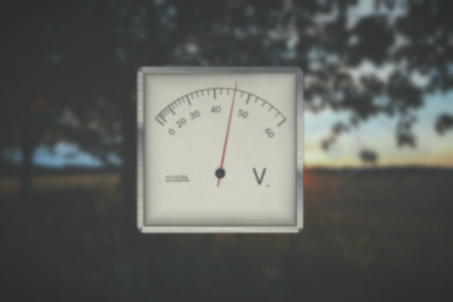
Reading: 46 V
